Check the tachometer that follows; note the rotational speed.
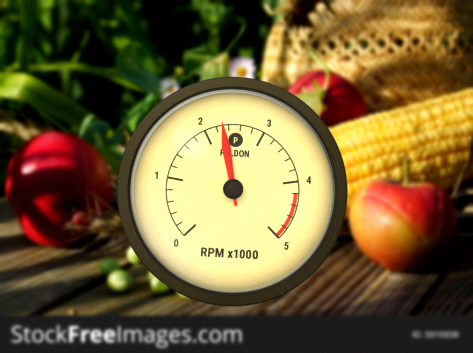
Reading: 2300 rpm
